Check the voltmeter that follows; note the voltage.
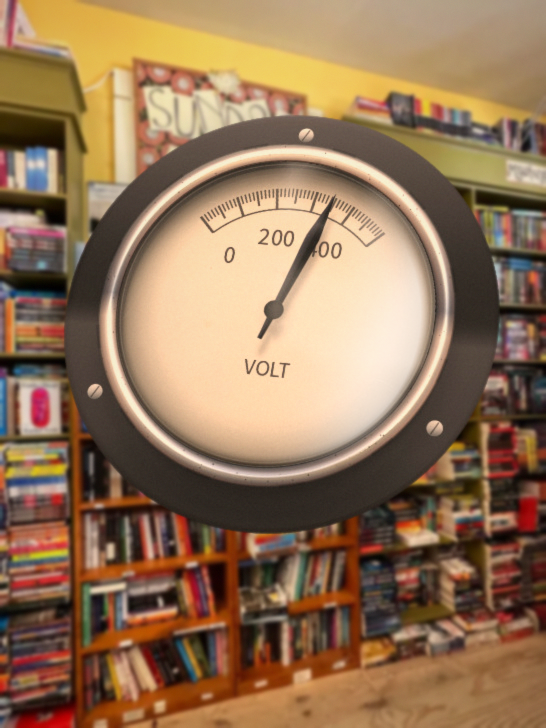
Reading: 350 V
